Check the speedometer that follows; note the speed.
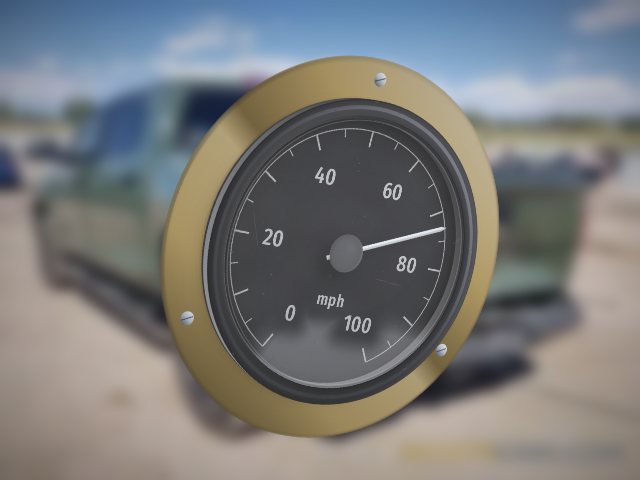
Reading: 72.5 mph
